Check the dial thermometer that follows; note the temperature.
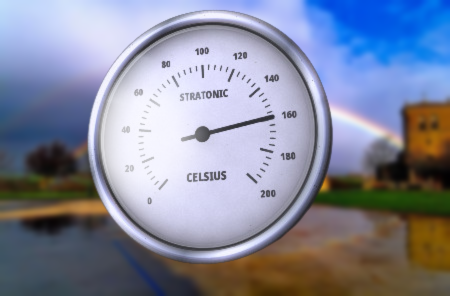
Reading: 160 °C
